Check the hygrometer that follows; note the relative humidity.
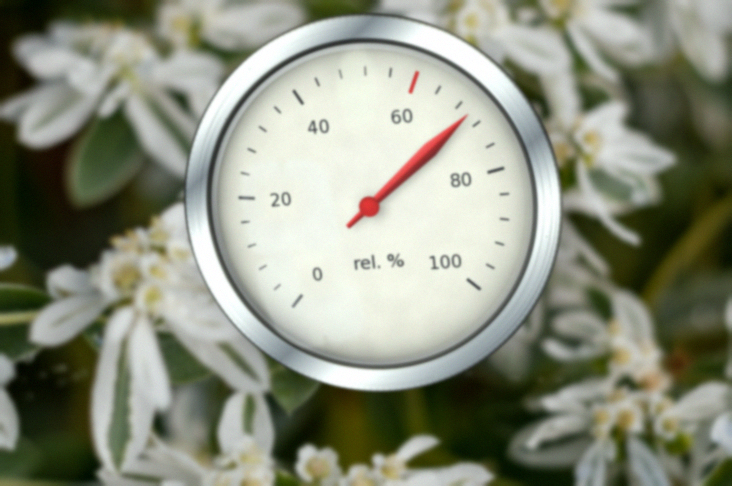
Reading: 70 %
